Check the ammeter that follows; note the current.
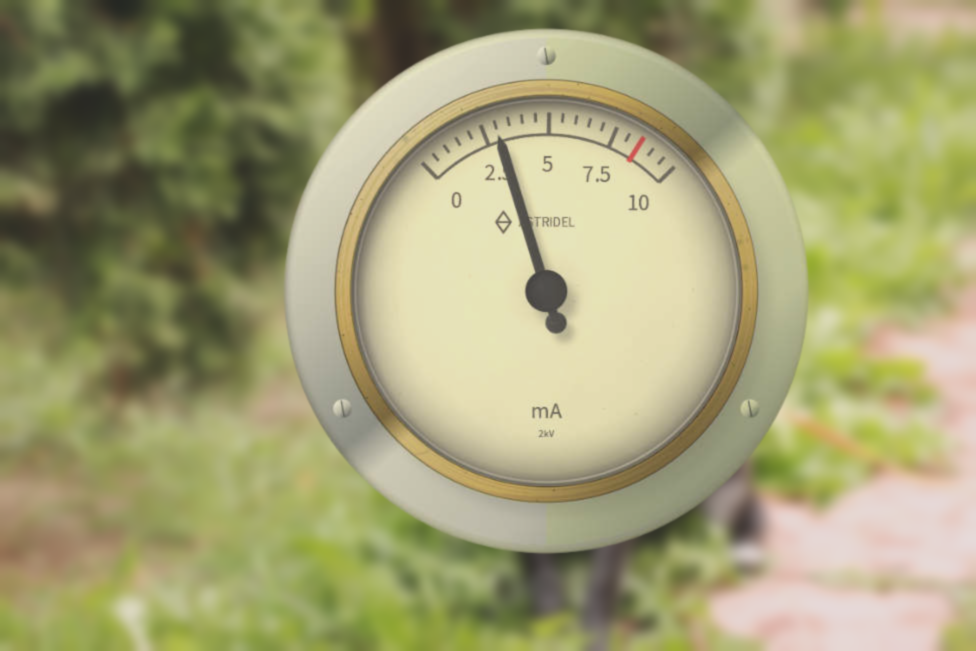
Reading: 3 mA
